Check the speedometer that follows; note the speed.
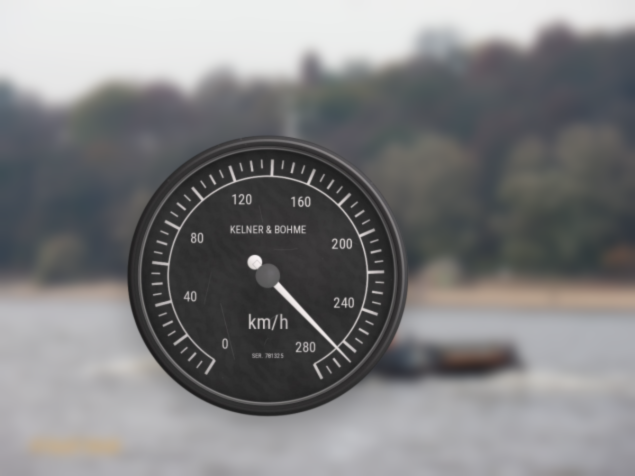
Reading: 265 km/h
